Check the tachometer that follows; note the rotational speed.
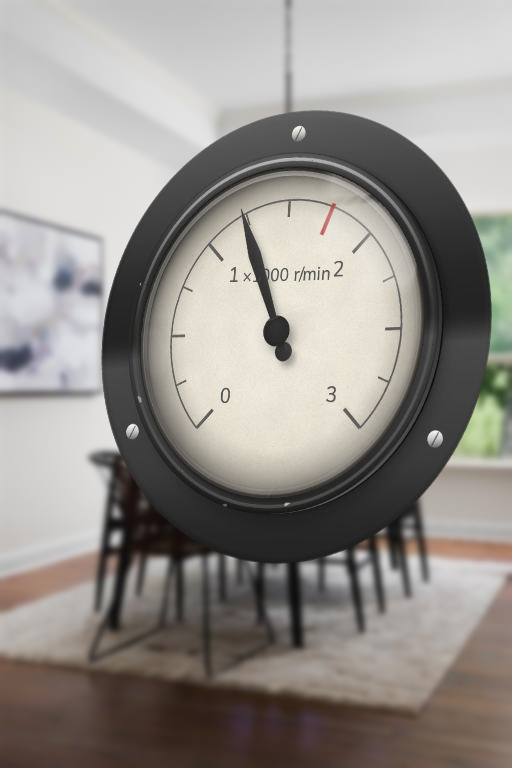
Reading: 1250 rpm
